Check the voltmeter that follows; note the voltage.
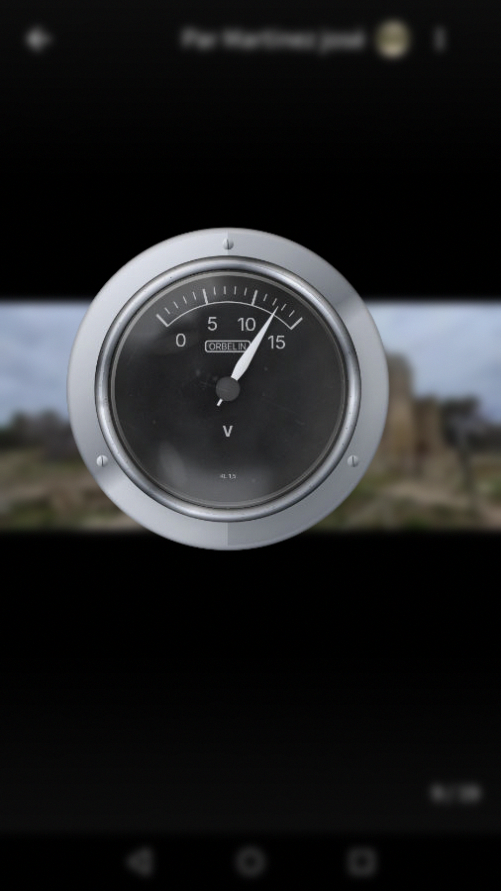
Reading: 12.5 V
